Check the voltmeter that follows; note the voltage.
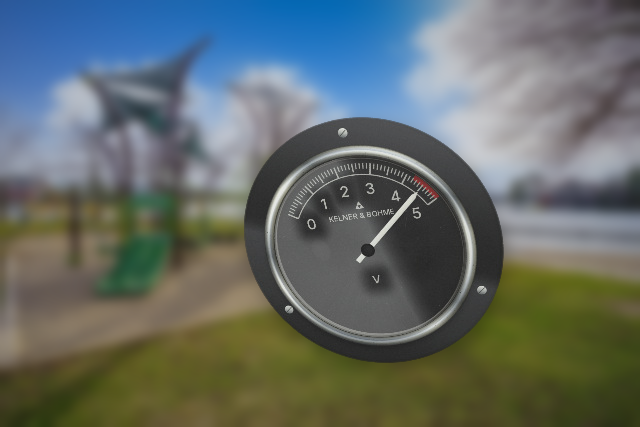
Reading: 4.5 V
